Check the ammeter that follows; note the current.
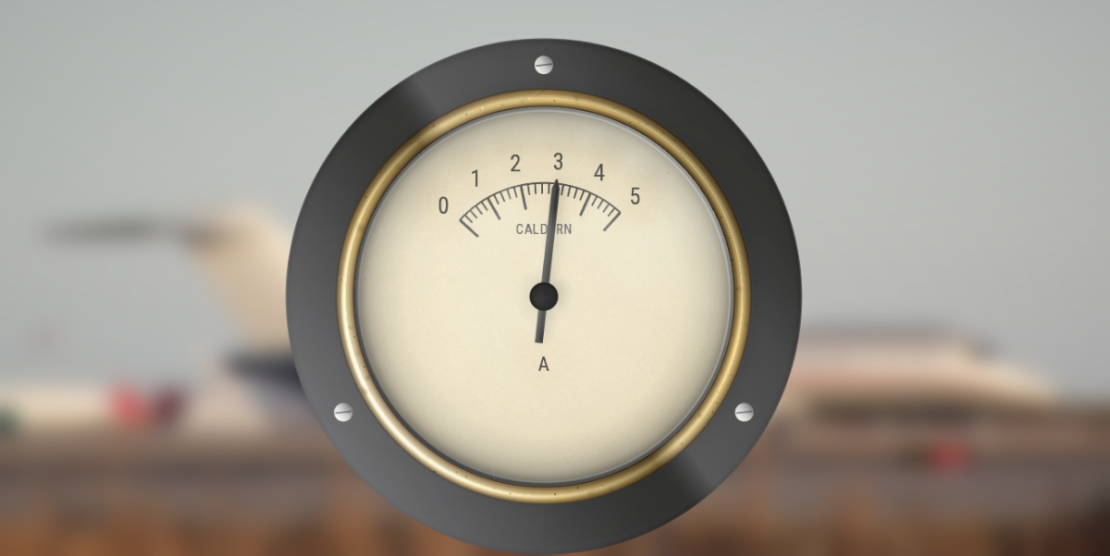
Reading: 3 A
